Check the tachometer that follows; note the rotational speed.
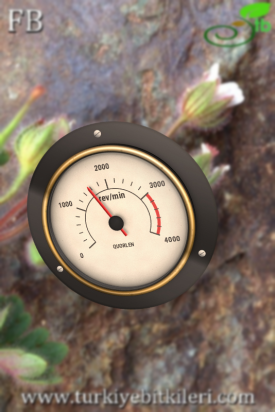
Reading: 1600 rpm
